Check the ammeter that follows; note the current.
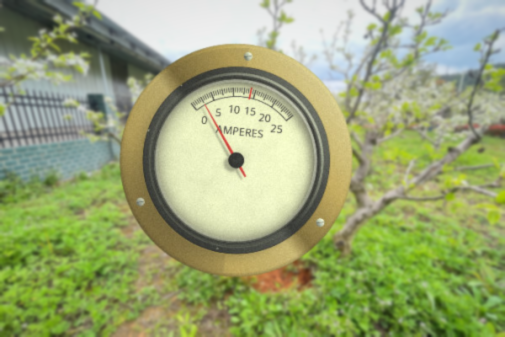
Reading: 2.5 A
